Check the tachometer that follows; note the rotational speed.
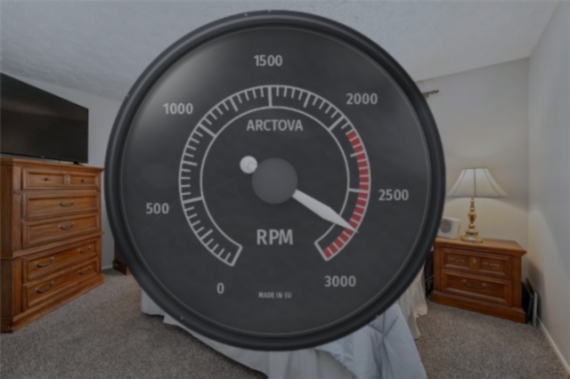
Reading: 2750 rpm
